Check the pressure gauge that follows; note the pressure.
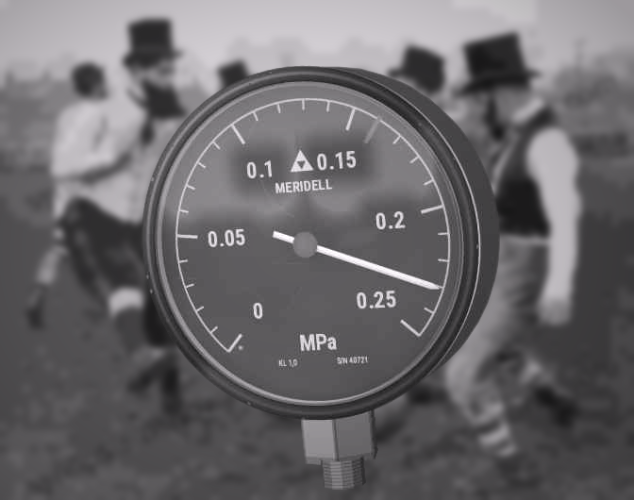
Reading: 0.23 MPa
